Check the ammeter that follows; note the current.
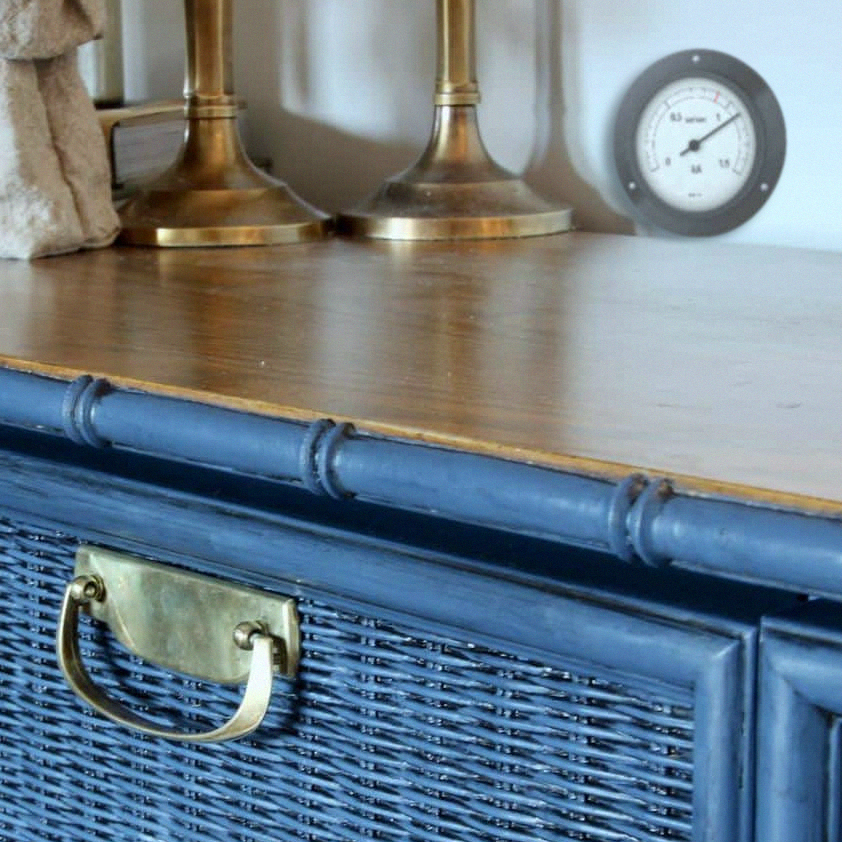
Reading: 1.1 kA
